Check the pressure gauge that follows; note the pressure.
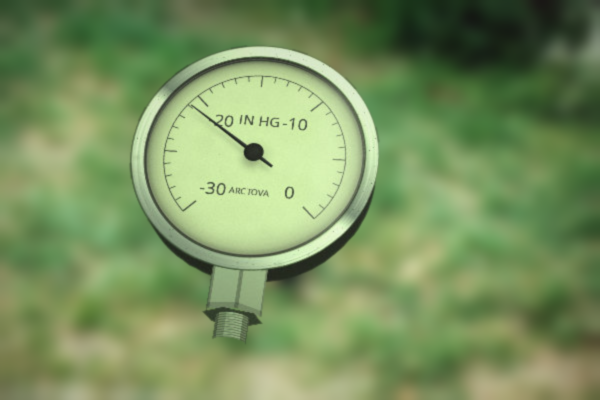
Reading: -21 inHg
